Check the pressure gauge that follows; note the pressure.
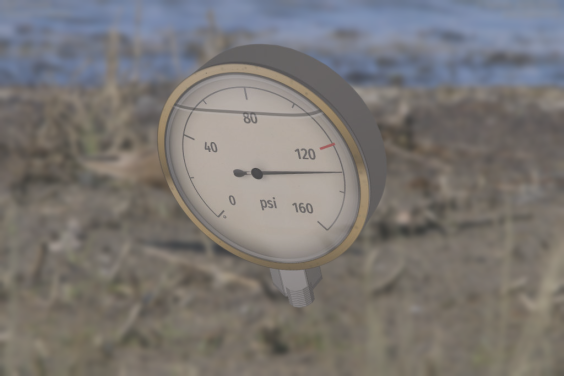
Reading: 130 psi
